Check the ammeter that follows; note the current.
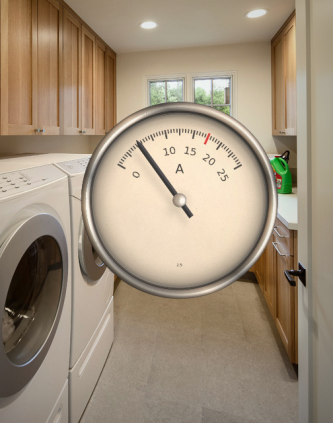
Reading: 5 A
